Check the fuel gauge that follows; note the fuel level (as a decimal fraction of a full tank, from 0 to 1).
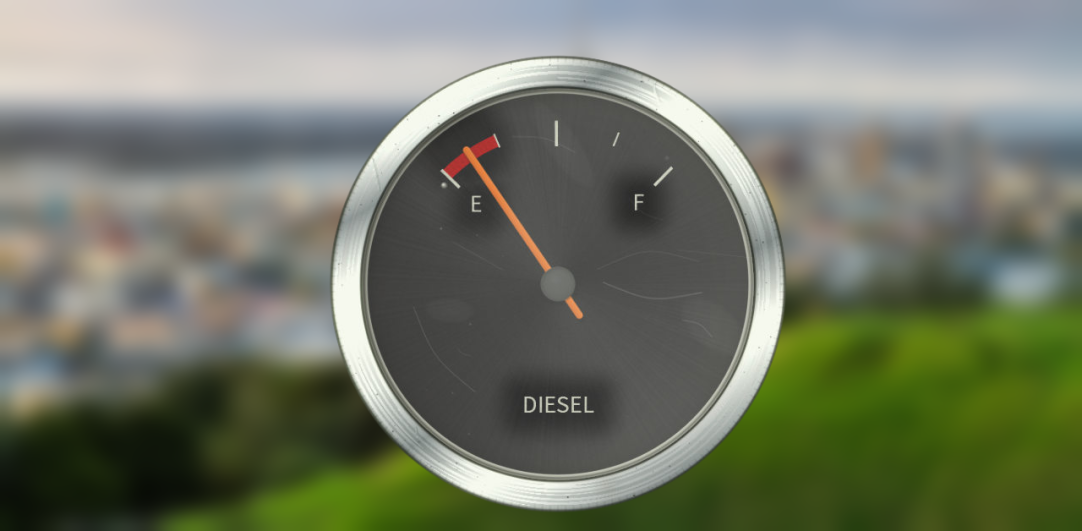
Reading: 0.125
